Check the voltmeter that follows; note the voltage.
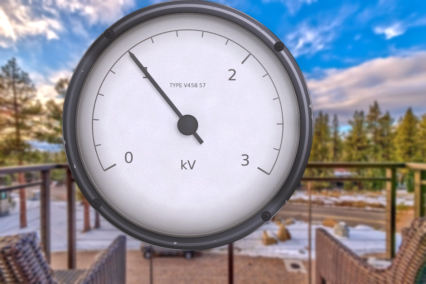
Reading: 1 kV
